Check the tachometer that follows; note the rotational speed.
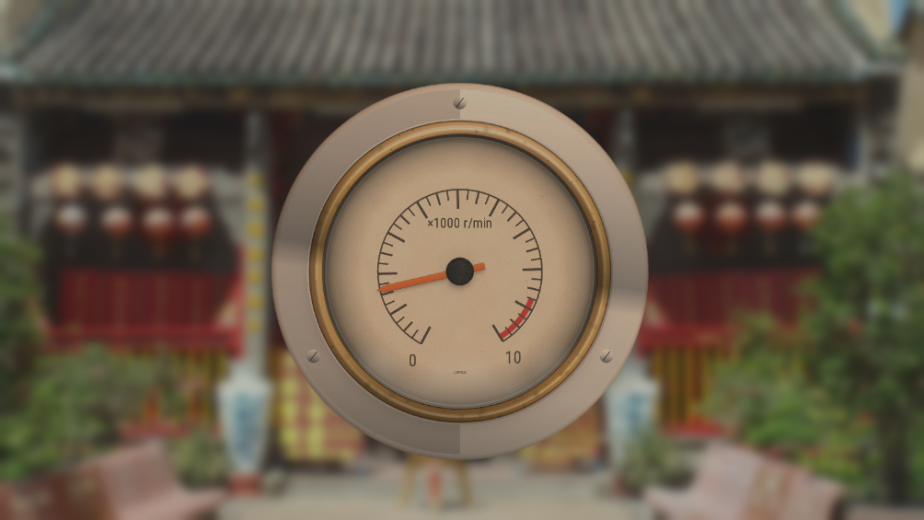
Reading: 1625 rpm
